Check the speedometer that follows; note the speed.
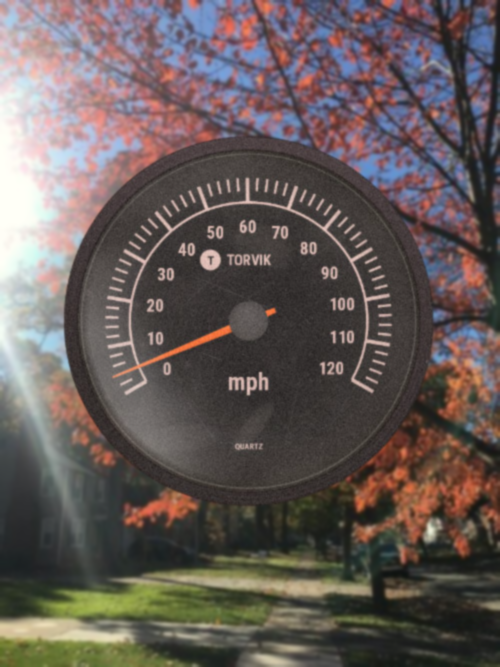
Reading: 4 mph
